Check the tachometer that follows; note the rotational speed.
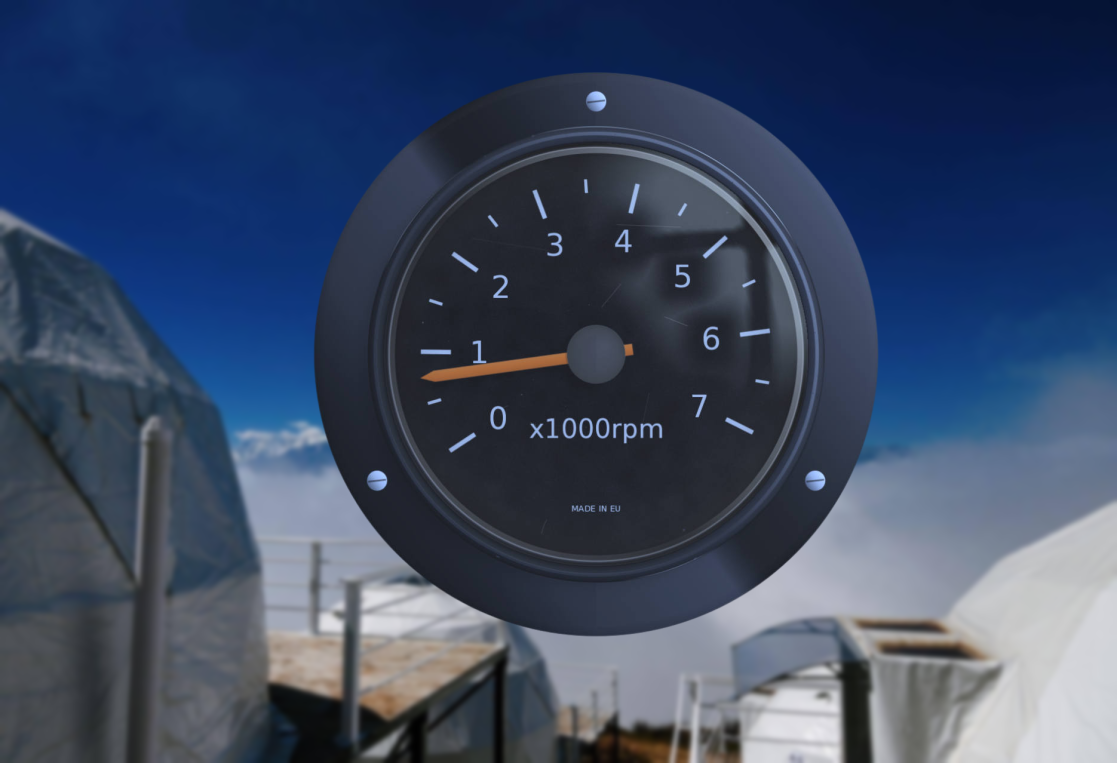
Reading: 750 rpm
